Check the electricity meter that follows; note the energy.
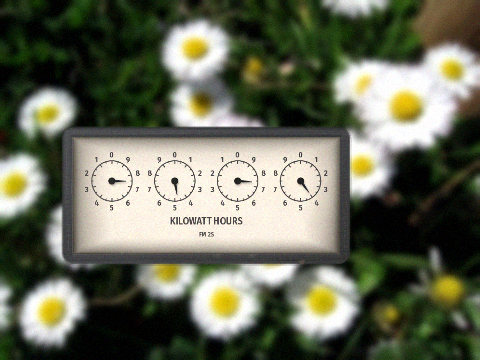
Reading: 7474 kWh
